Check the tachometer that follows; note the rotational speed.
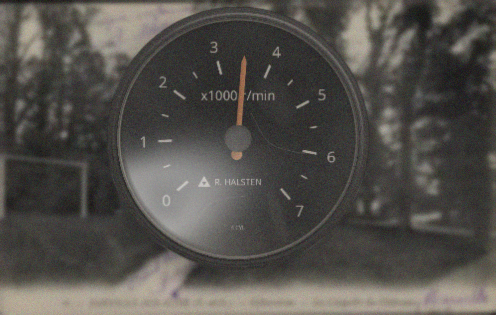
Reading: 3500 rpm
